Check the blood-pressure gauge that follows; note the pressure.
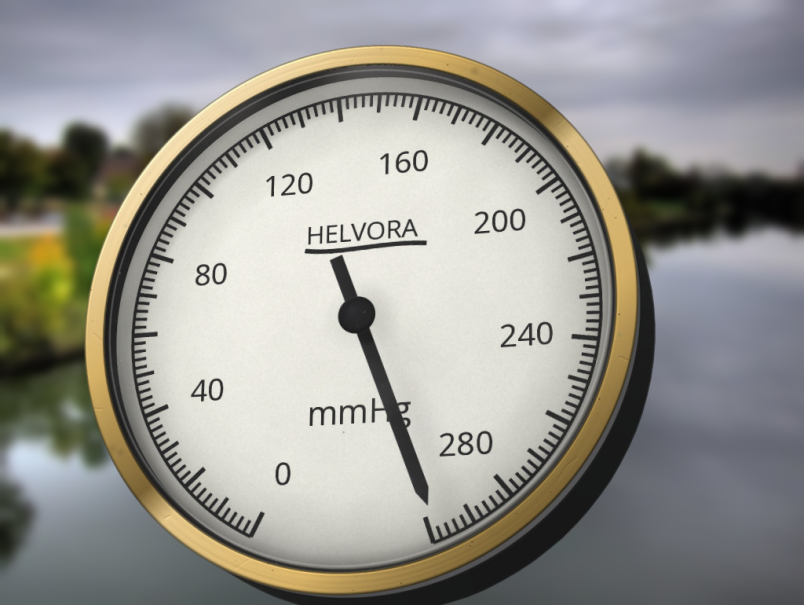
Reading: 298 mmHg
